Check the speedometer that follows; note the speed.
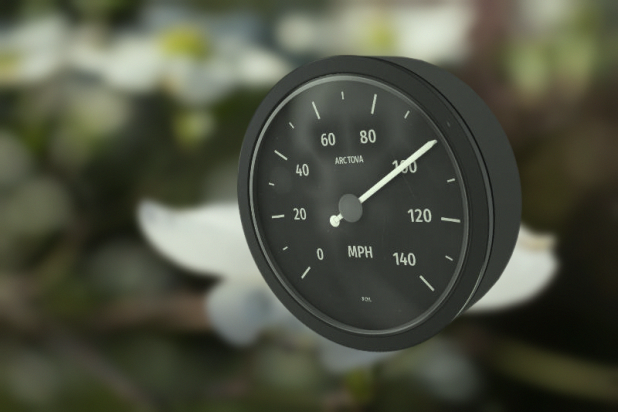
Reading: 100 mph
